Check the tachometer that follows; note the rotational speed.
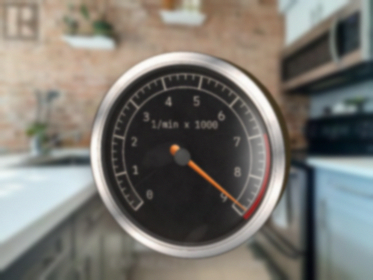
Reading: 8800 rpm
